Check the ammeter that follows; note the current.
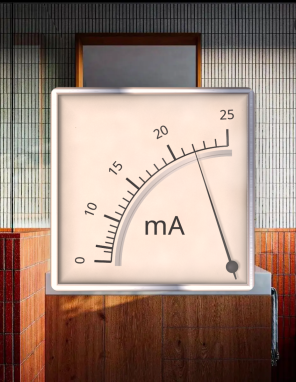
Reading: 22 mA
